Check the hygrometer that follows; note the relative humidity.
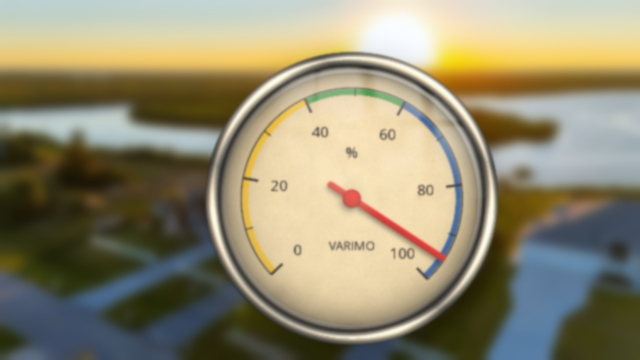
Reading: 95 %
